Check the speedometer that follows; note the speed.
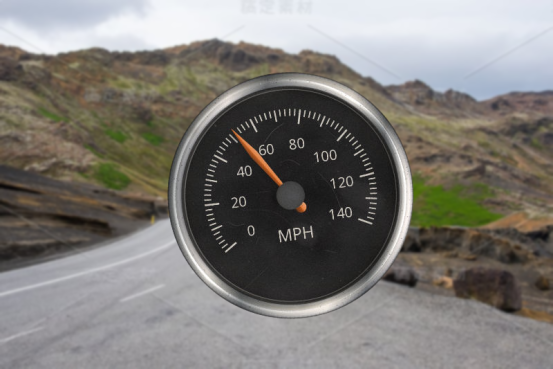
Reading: 52 mph
